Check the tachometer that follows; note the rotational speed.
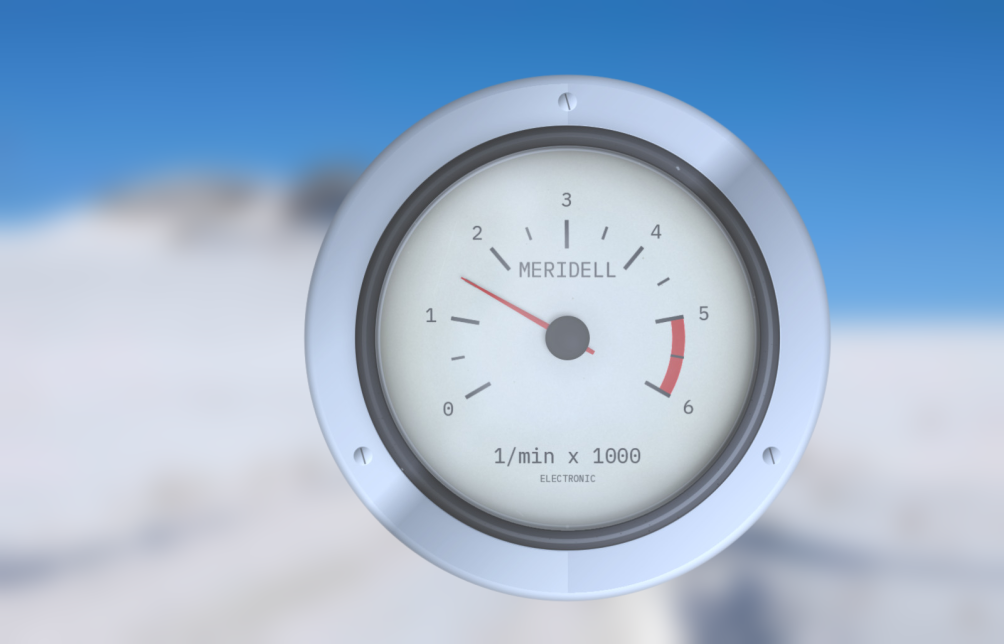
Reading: 1500 rpm
